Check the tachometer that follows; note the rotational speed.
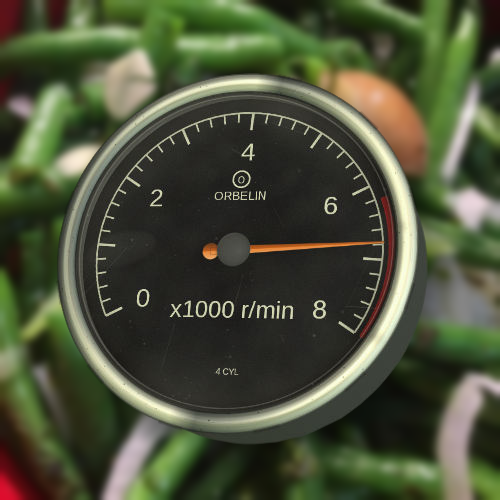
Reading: 6800 rpm
